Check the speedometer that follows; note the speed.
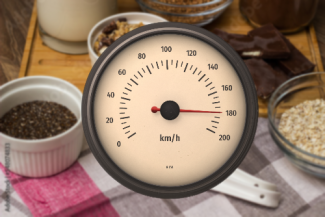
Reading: 180 km/h
